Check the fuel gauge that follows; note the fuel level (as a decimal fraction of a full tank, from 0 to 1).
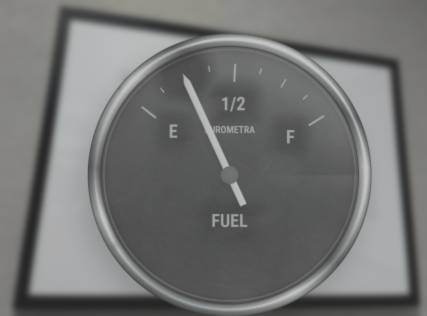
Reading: 0.25
